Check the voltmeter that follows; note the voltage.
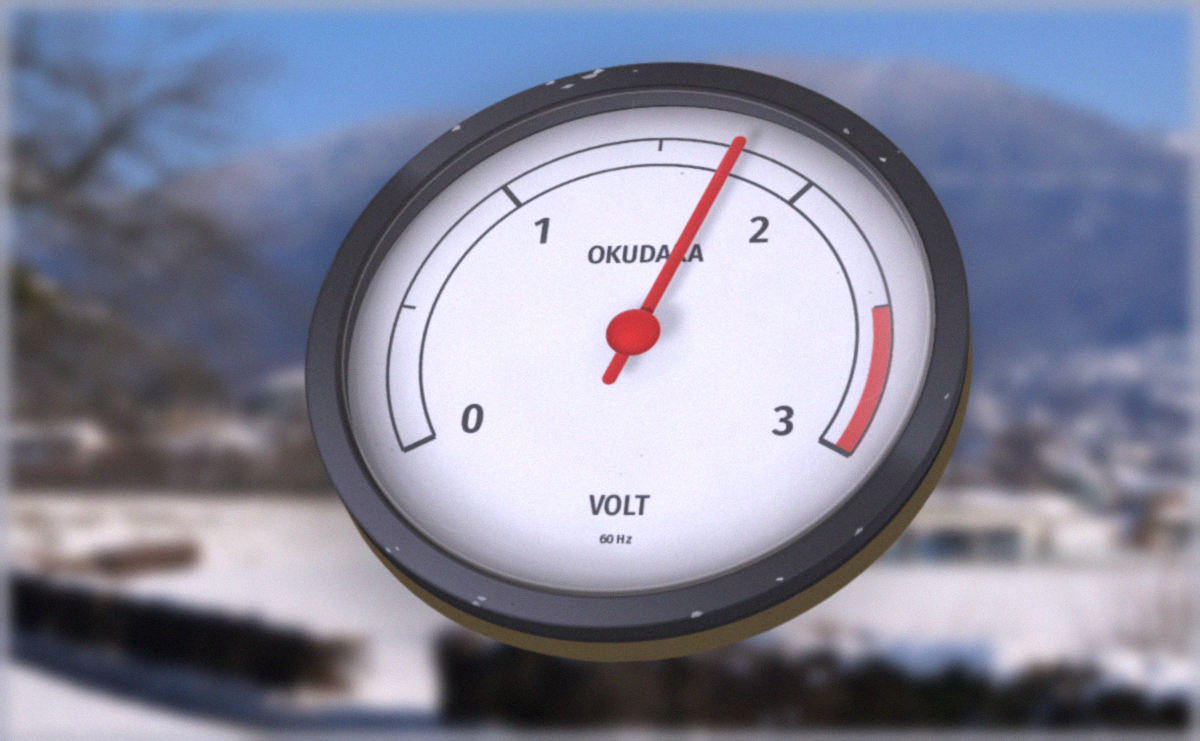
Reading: 1.75 V
